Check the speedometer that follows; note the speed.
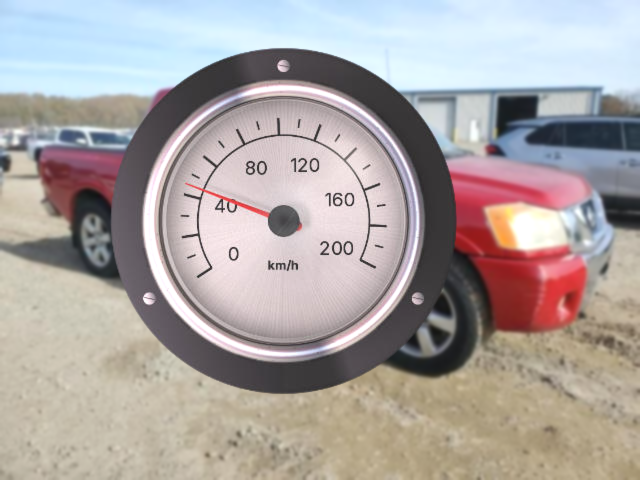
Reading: 45 km/h
